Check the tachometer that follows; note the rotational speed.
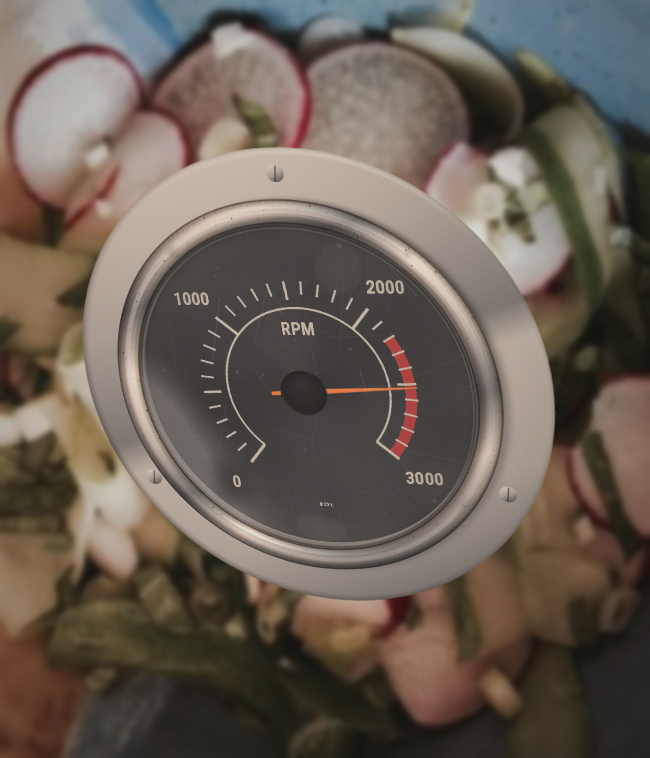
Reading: 2500 rpm
